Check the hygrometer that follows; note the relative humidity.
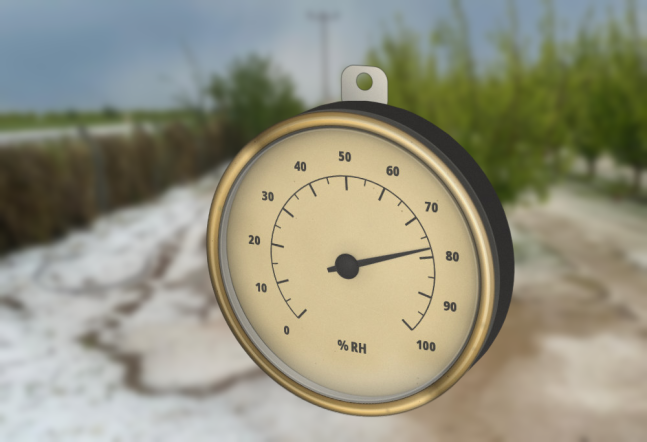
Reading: 77.5 %
